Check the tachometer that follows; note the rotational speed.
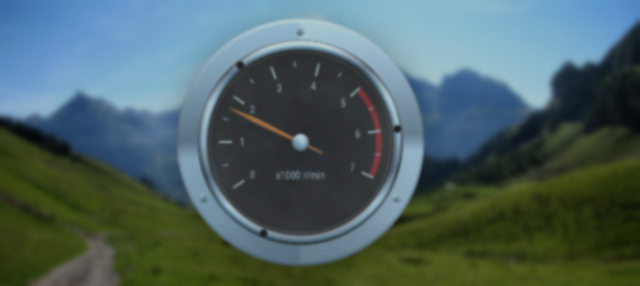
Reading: 1750 rpm
